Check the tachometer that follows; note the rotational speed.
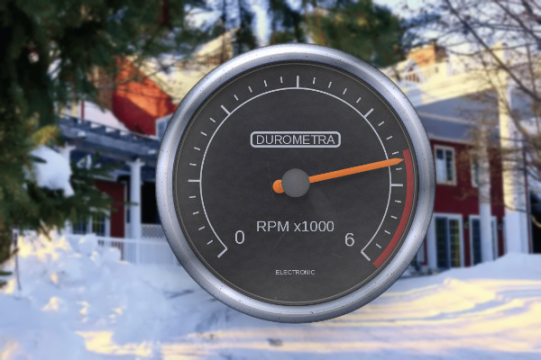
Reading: 4700 rpm
